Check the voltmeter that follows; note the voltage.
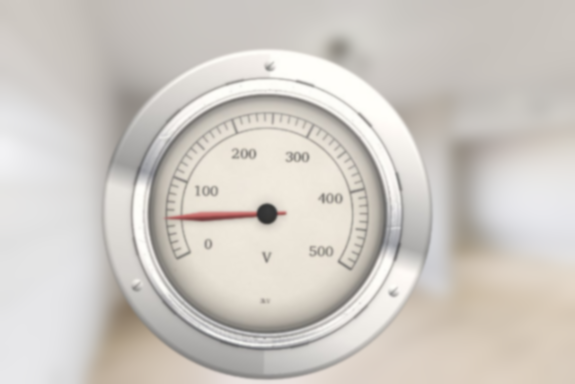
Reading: 50 V
